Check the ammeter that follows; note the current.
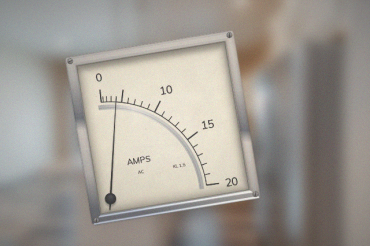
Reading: 4 A
